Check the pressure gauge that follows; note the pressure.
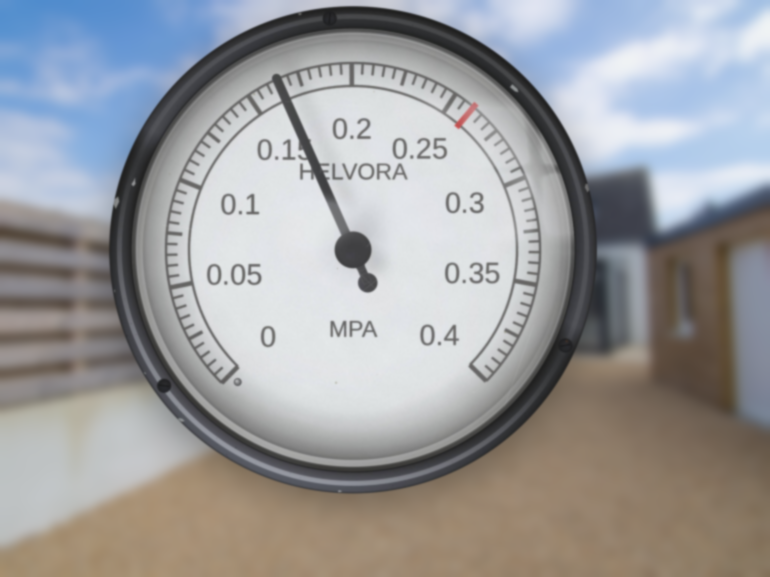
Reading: 0.165 MPa
